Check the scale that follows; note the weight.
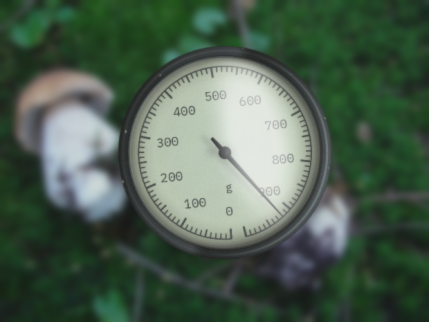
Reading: 920 g
